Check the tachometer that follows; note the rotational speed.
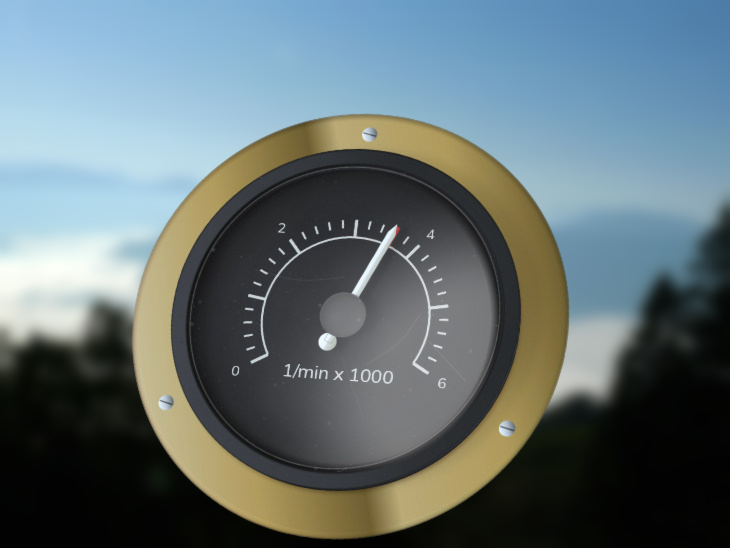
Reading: 3600 rpm
